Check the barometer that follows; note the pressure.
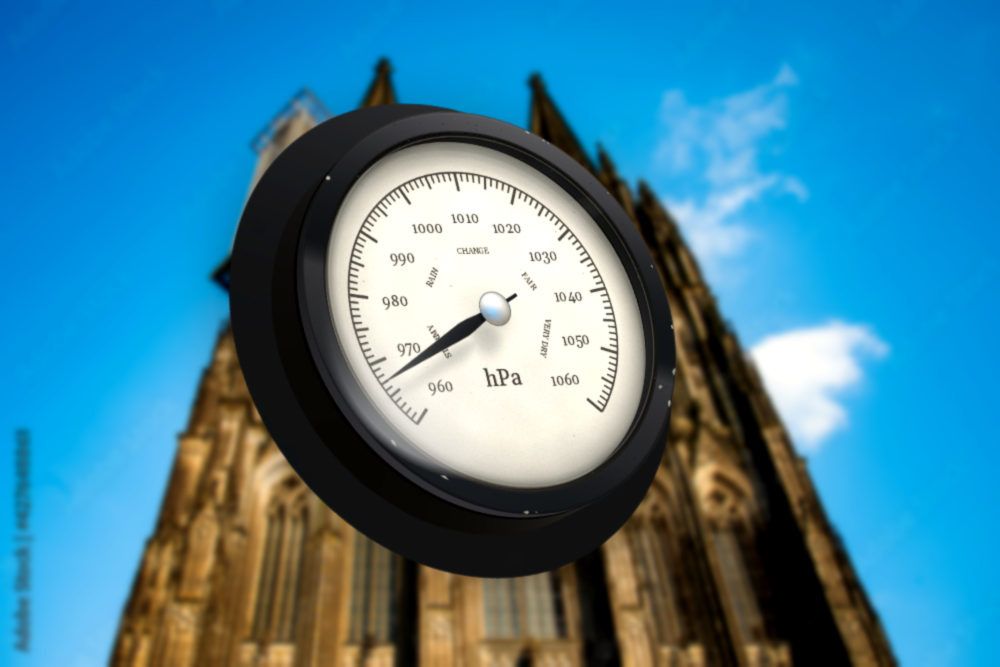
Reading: 967 hPa
